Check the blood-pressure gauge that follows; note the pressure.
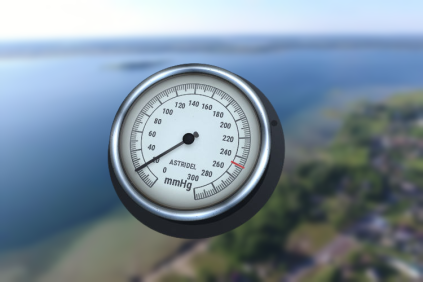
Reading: 20 mmHg
